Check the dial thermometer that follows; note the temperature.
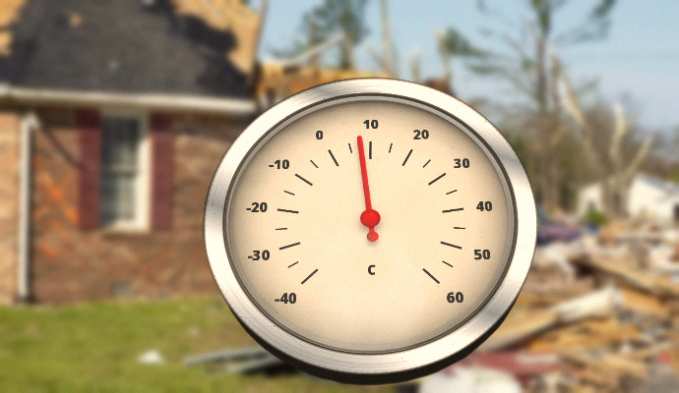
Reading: 7.5 °C
